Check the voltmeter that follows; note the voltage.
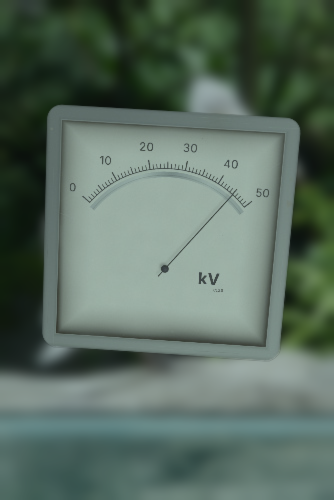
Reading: 45 kV
